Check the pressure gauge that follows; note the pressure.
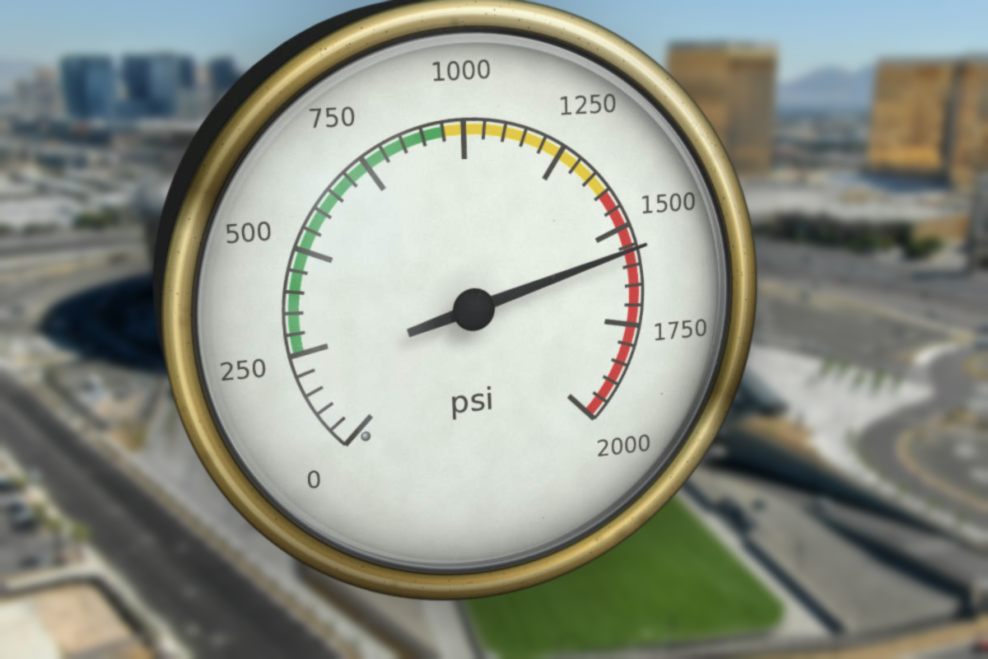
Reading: 1550 psi
